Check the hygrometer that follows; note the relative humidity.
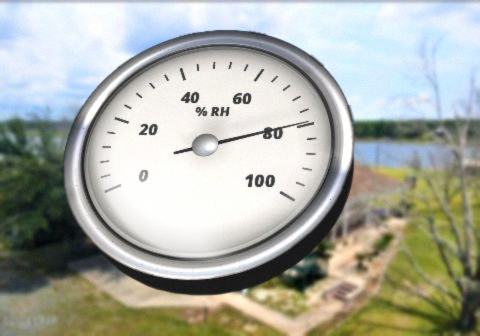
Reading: 80 %
